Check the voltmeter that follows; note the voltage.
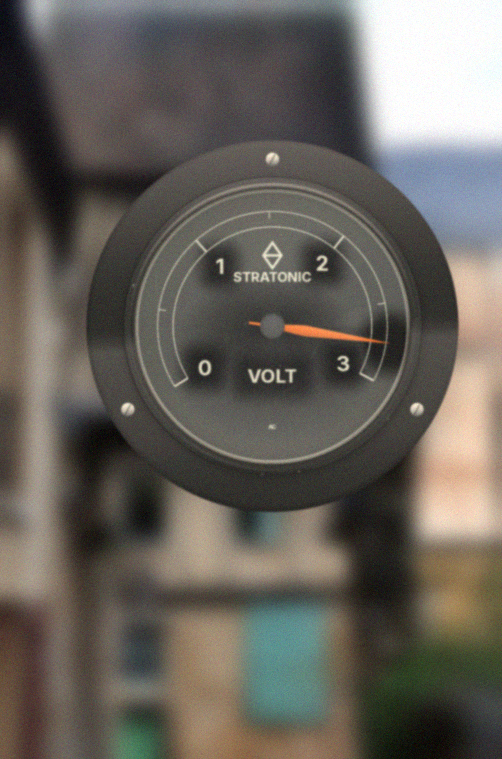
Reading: 2.75 V
